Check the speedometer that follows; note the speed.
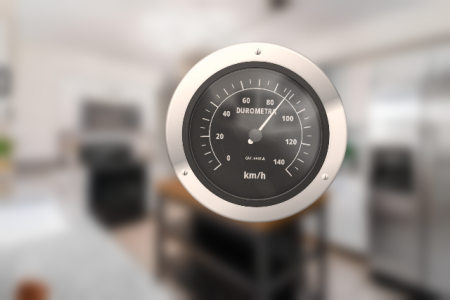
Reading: 87.5 km/h
